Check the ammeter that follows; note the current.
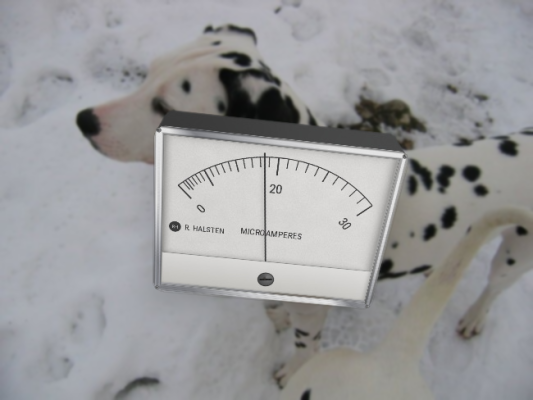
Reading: 18.5 µA
